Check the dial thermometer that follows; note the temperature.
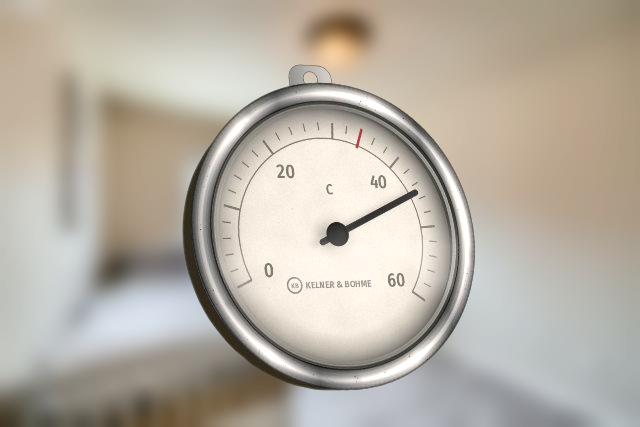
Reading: 45 °C
